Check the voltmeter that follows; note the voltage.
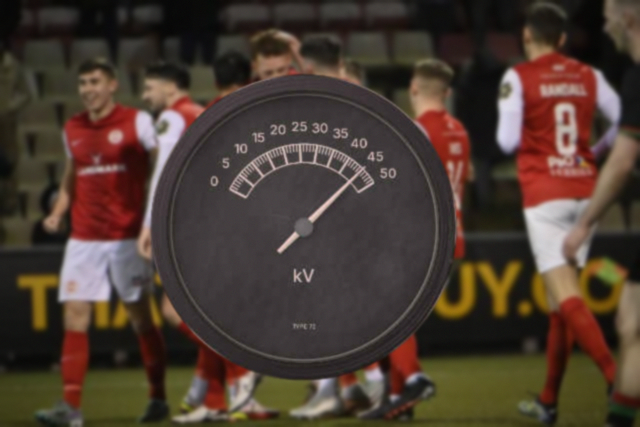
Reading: 45 kV
